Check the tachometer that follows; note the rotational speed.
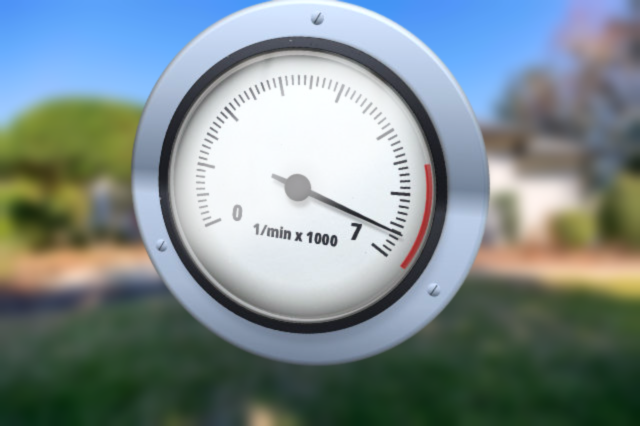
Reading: 6600 rpm
